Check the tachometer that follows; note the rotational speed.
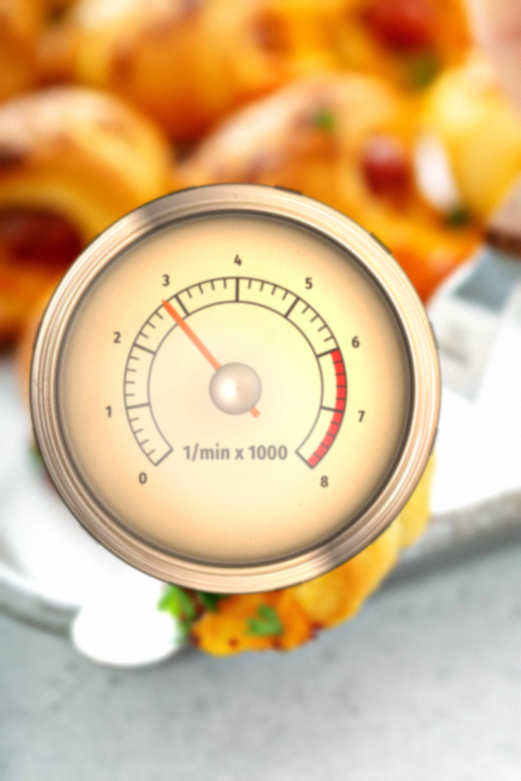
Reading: 2800 rpm
